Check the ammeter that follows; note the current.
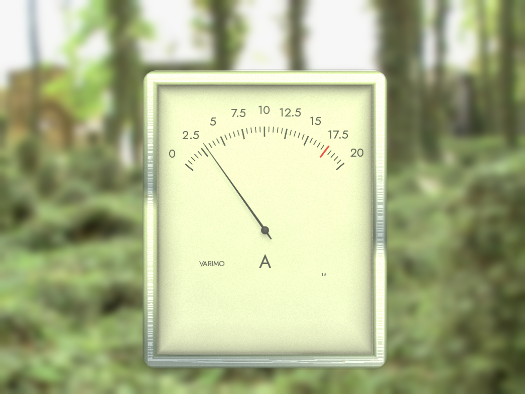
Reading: 3 A
